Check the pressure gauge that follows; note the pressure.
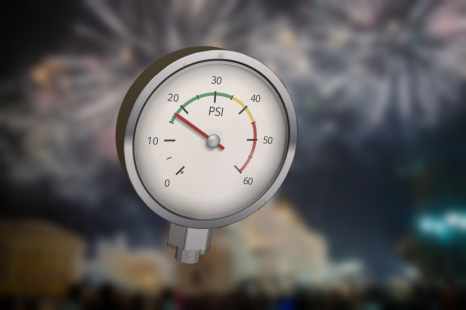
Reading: 17.5 psi
